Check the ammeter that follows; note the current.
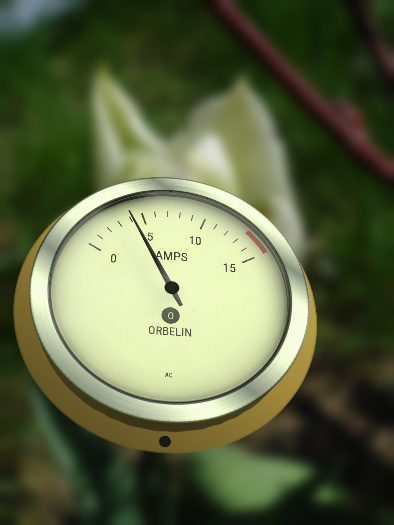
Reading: 4 A
